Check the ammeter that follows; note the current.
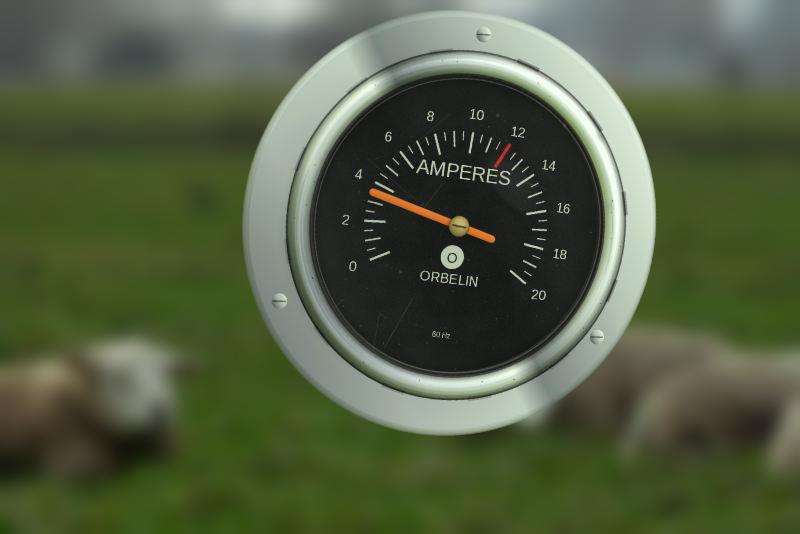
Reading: 3.5 A
